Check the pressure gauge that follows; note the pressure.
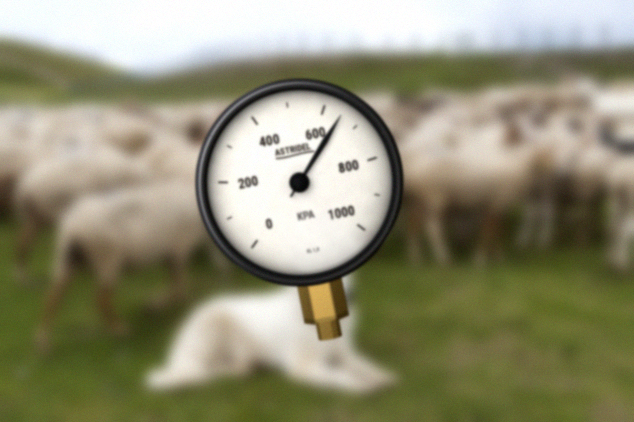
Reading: 650 kPa
